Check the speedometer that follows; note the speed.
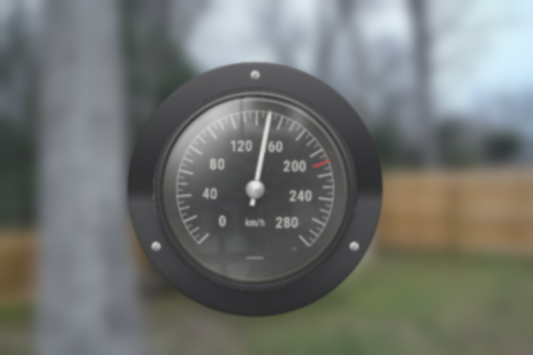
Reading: 150 km/h
